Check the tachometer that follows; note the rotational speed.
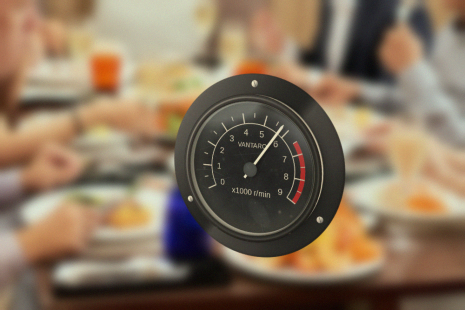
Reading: 5750 rpm
